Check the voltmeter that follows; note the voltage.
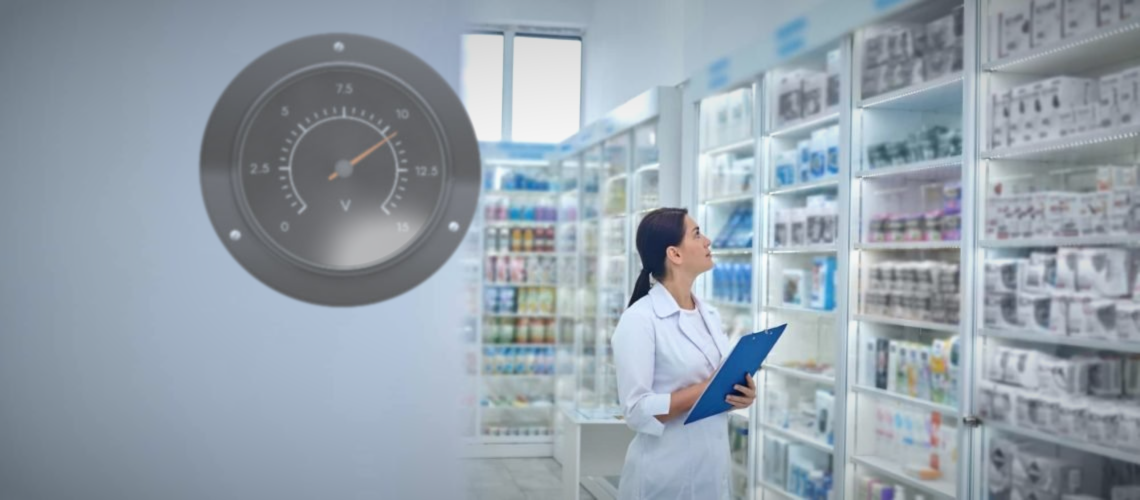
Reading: 10.5 V
